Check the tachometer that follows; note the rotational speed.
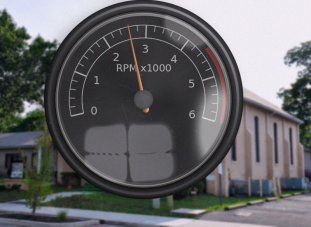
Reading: 2600 rpm
